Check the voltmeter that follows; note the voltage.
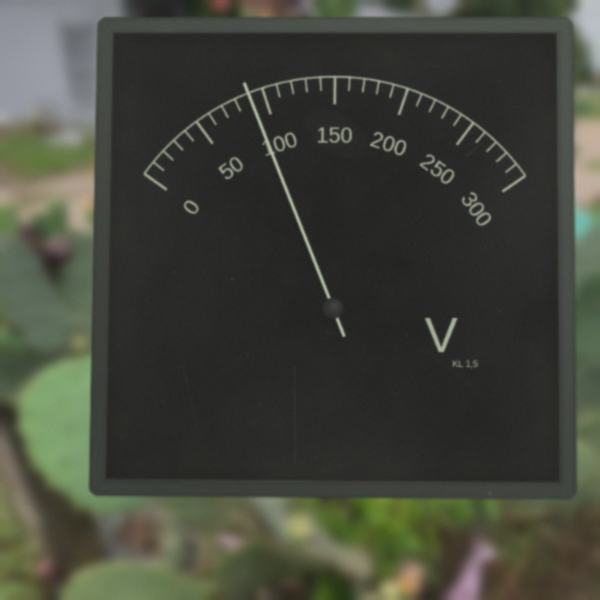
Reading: 90 V
